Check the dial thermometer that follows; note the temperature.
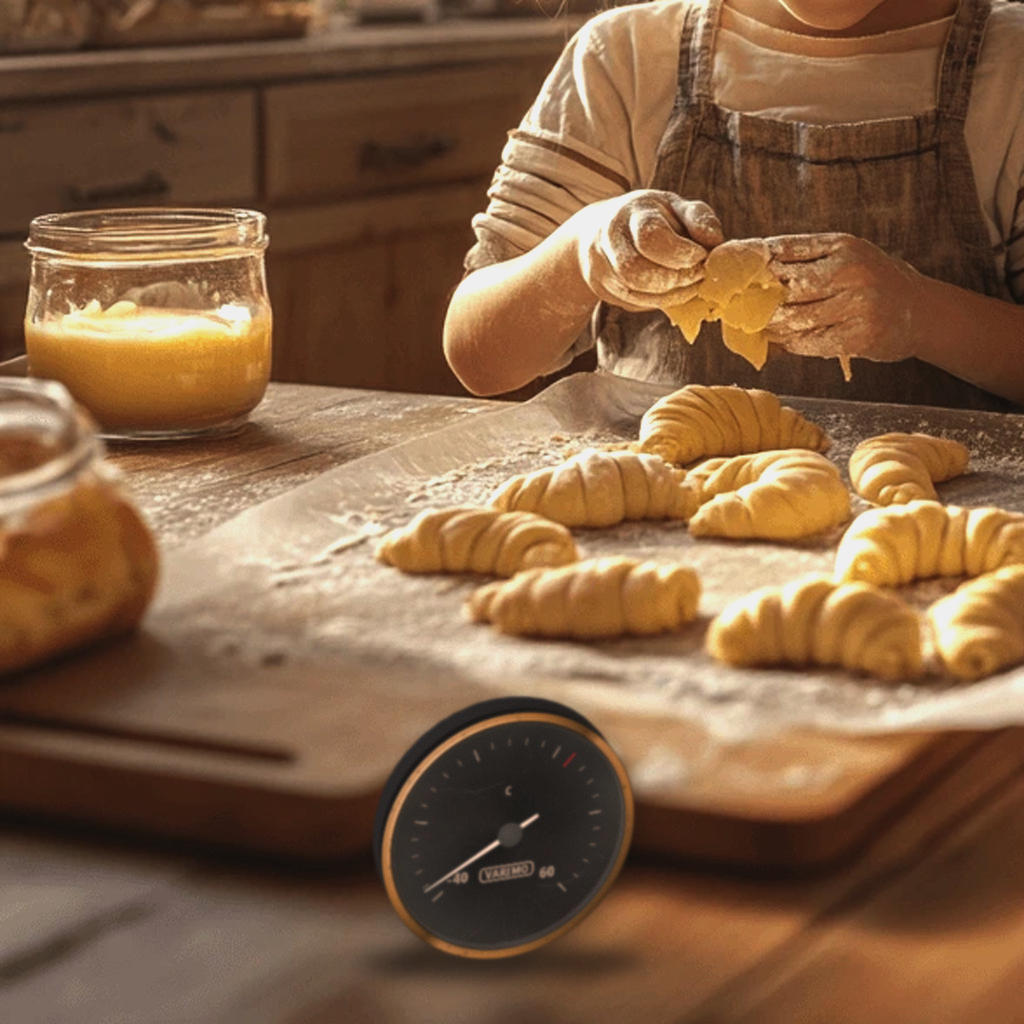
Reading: -36 °C
